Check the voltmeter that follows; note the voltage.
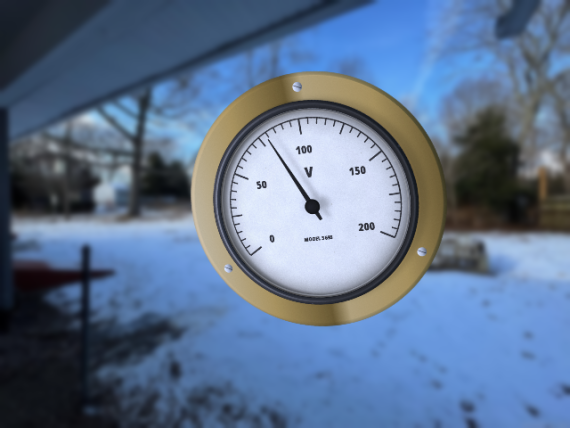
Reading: 80 V
